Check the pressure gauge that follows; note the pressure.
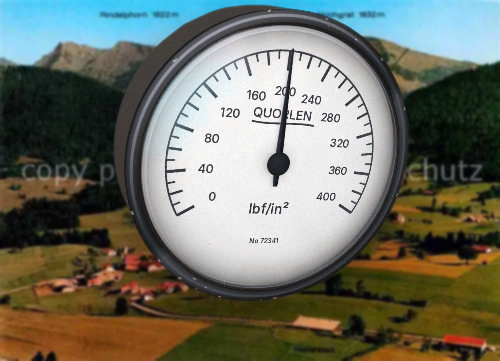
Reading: 200 psi
